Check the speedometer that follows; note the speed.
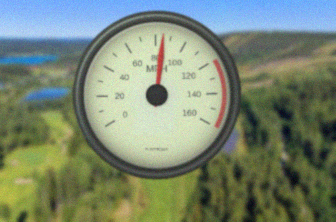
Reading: 85 mph
